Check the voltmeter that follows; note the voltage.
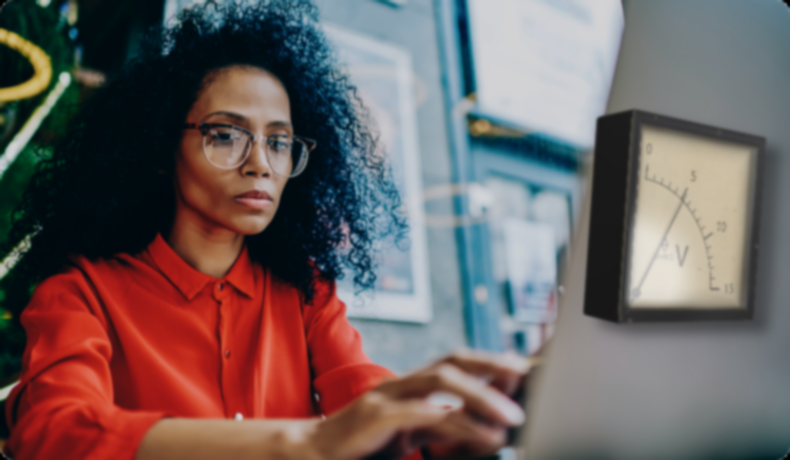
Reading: 5 V
